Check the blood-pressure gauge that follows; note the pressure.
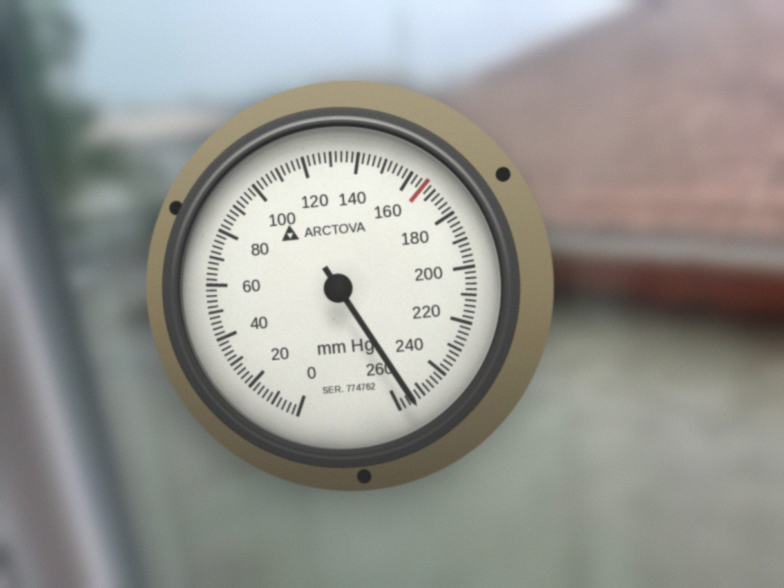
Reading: 254 mmHg
